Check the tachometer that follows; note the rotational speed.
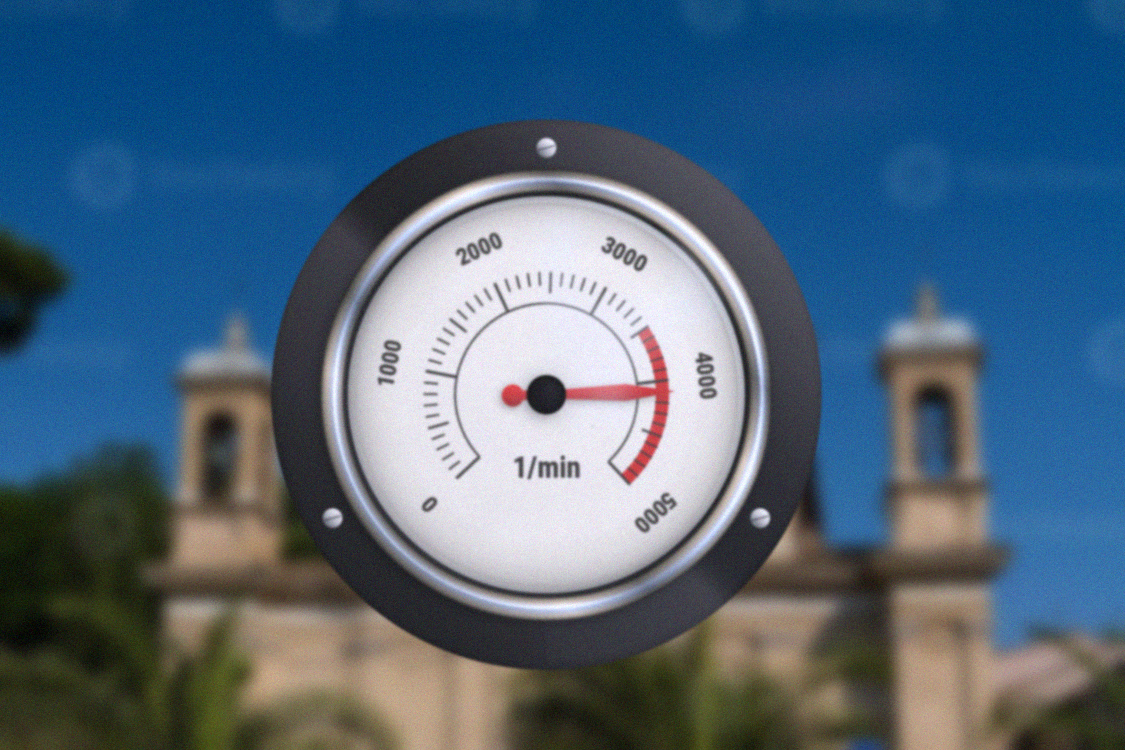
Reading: 4100 rpm
